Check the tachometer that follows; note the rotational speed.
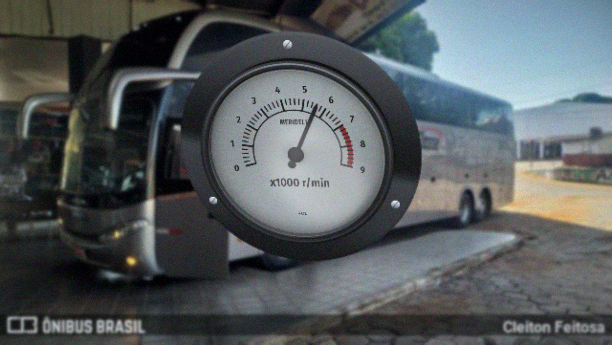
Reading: 5600 rpm
